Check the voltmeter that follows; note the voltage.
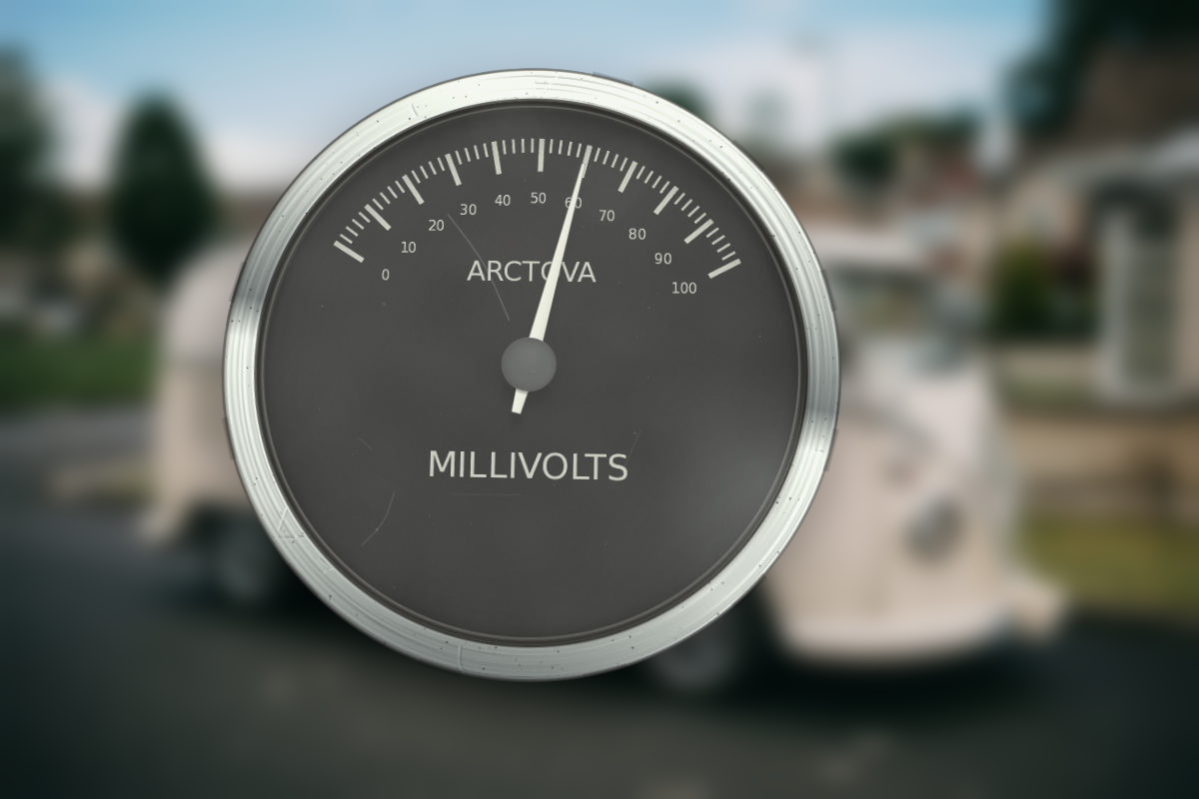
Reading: 60 mV
